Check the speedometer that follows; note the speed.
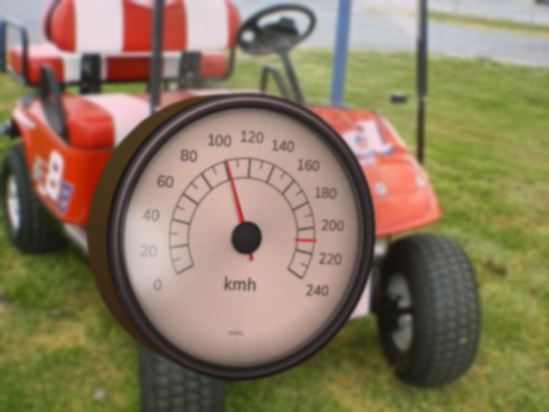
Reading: 100 km/h
